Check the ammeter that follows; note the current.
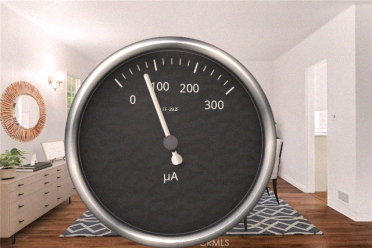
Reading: 70 µA
